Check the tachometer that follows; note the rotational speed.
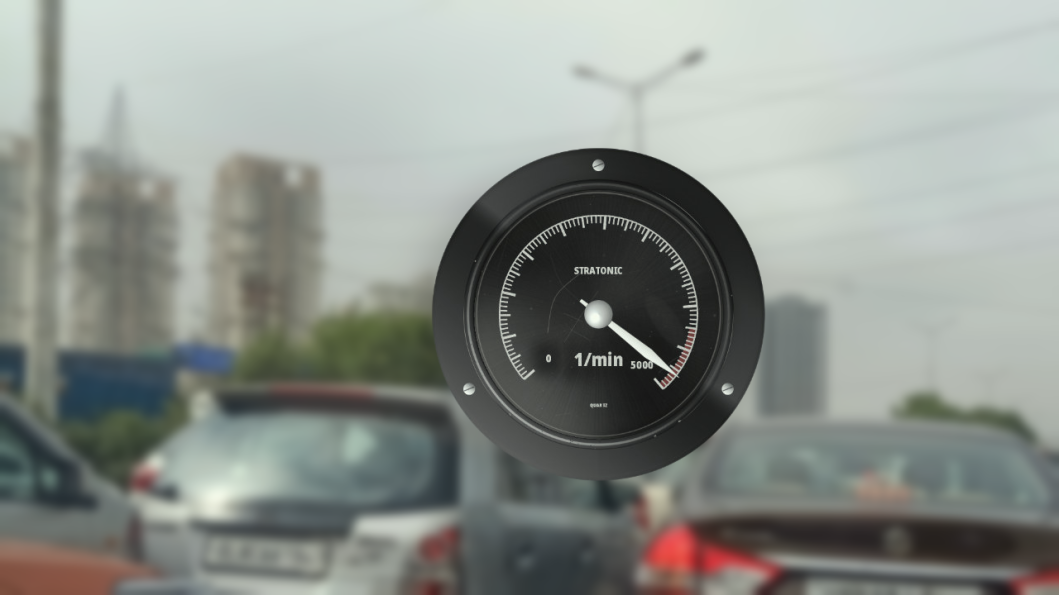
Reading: 4800 rpm
